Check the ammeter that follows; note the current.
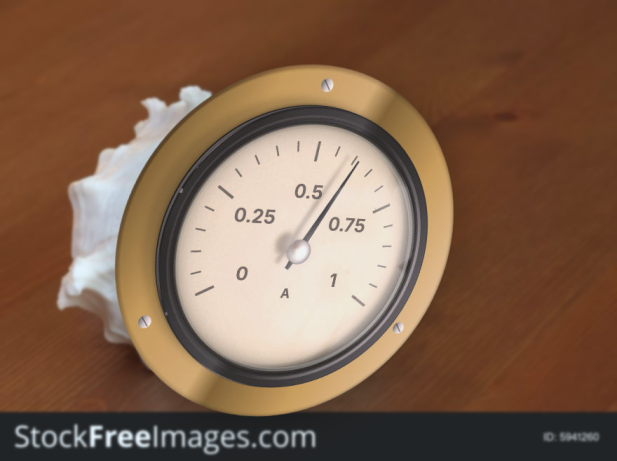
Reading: 0.6 A
